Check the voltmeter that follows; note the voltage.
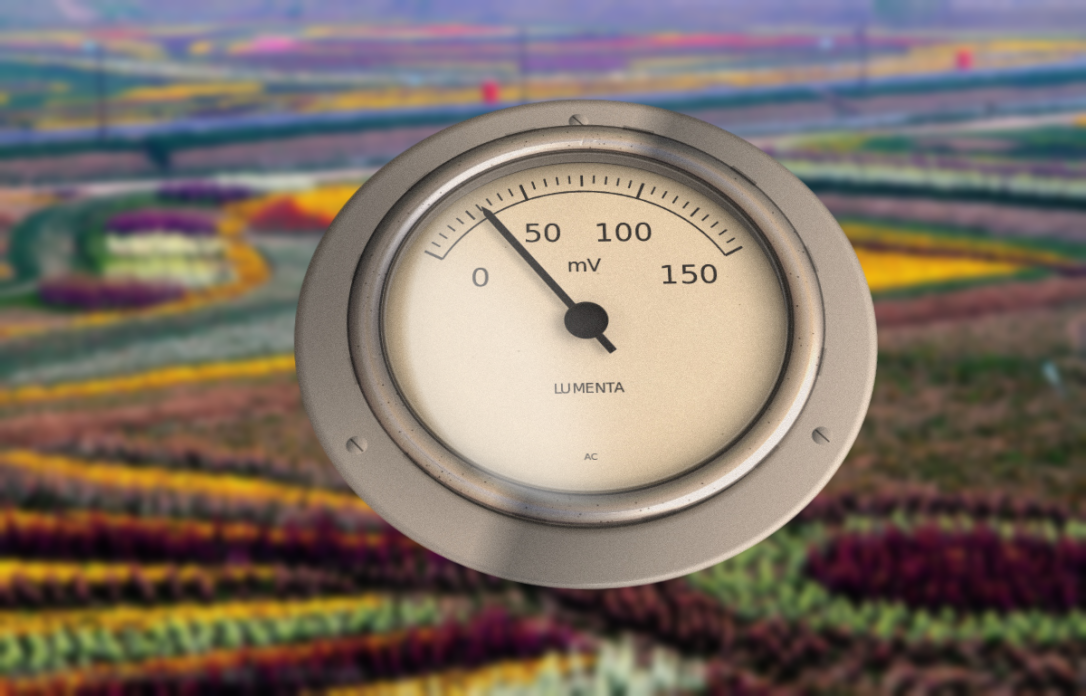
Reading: 30 mV
